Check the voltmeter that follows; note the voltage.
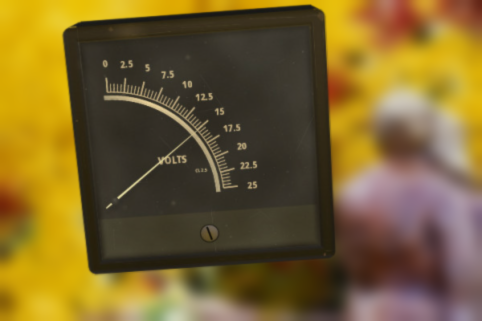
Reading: 15 V
